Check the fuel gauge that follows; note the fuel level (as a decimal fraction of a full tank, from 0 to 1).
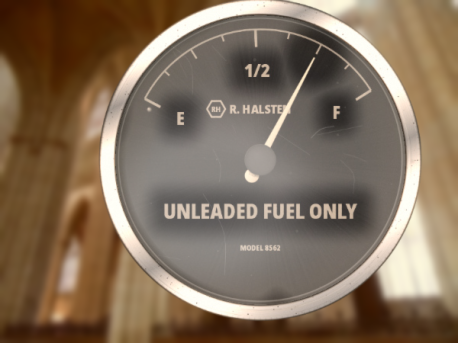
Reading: 0.75
